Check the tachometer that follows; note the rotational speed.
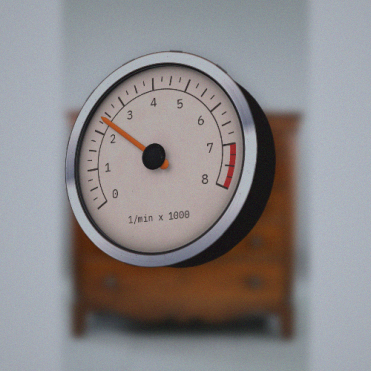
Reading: 2375 rpm
